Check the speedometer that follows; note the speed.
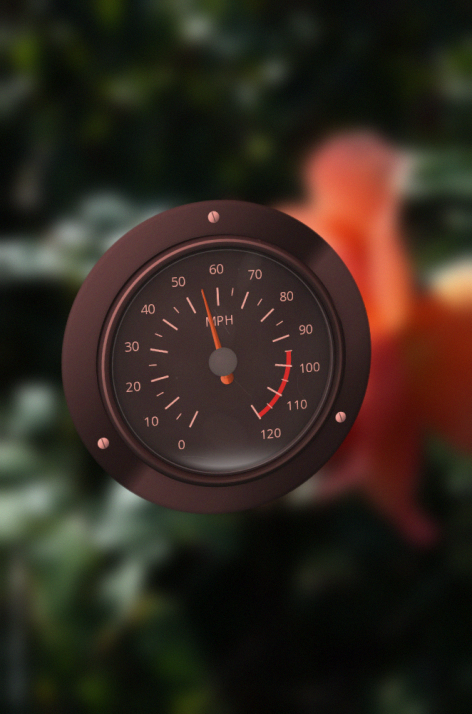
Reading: 55 mph
